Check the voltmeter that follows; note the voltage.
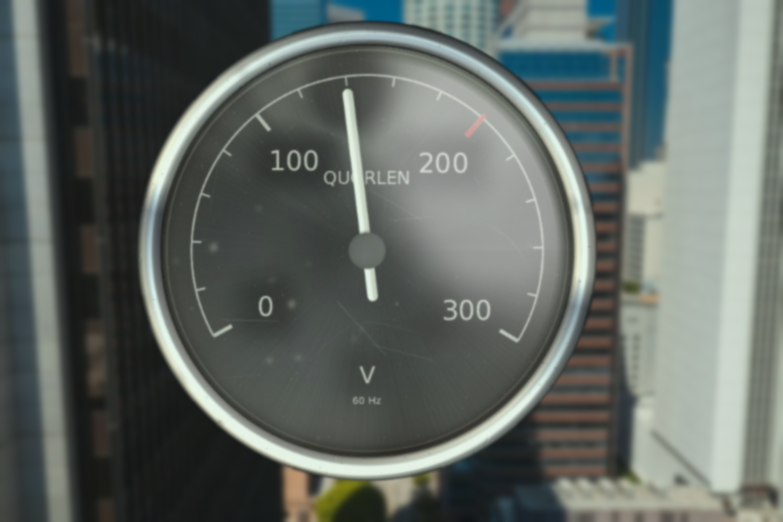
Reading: 140 V
